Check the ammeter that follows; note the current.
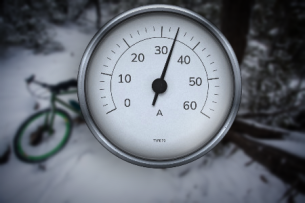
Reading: 34 A
